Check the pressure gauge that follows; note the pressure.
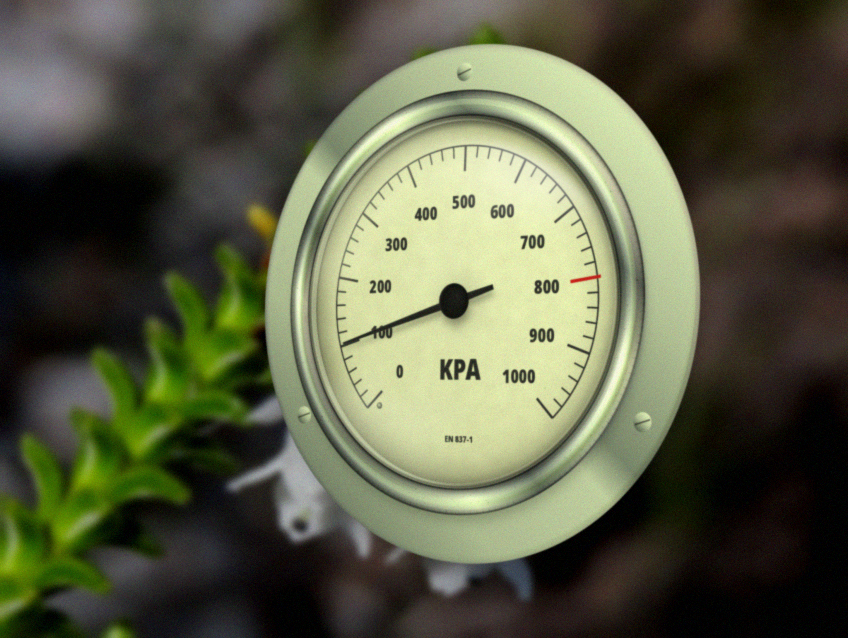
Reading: 100 kPa
